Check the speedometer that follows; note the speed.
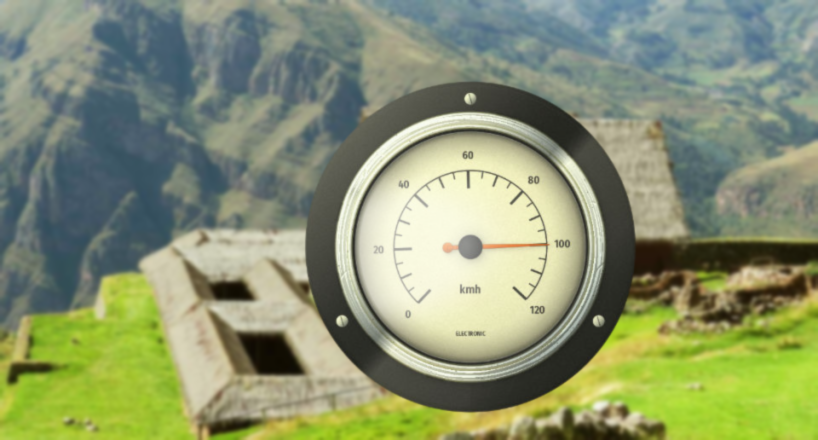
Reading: 100 km/h
